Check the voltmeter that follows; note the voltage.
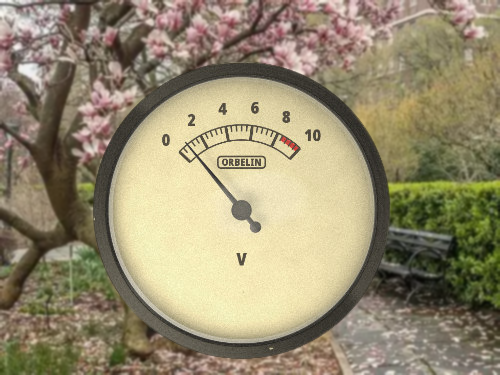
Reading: 0.8 V
